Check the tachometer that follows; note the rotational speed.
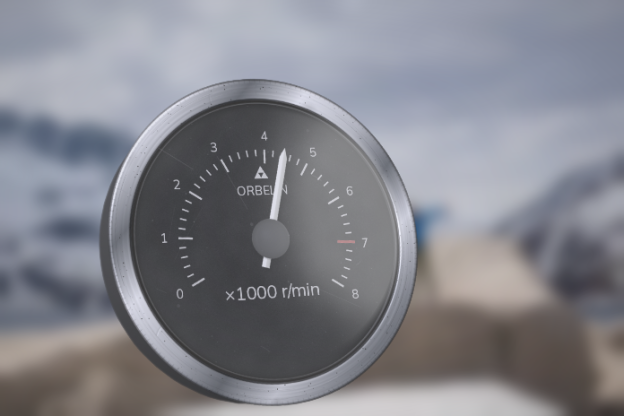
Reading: 4400 rpm
